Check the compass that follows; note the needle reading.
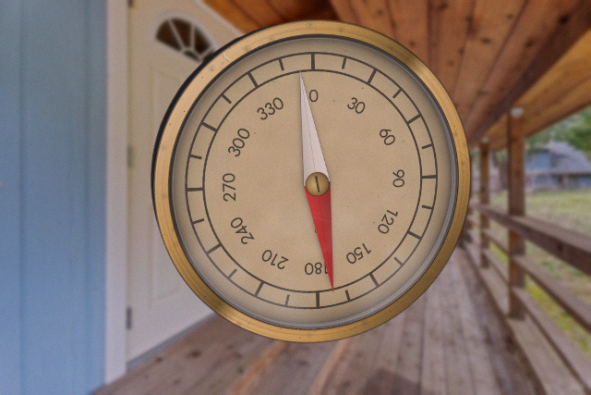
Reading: 172.5 °
